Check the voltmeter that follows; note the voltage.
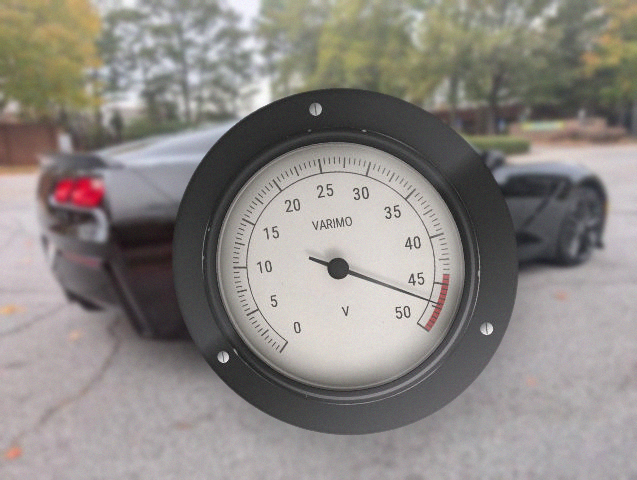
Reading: 47 V
